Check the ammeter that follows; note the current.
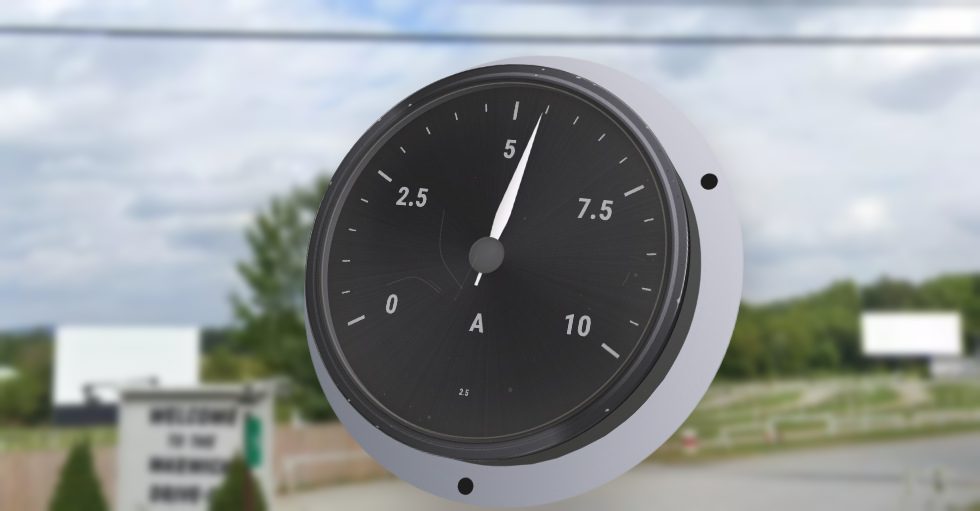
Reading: 5.5 A
